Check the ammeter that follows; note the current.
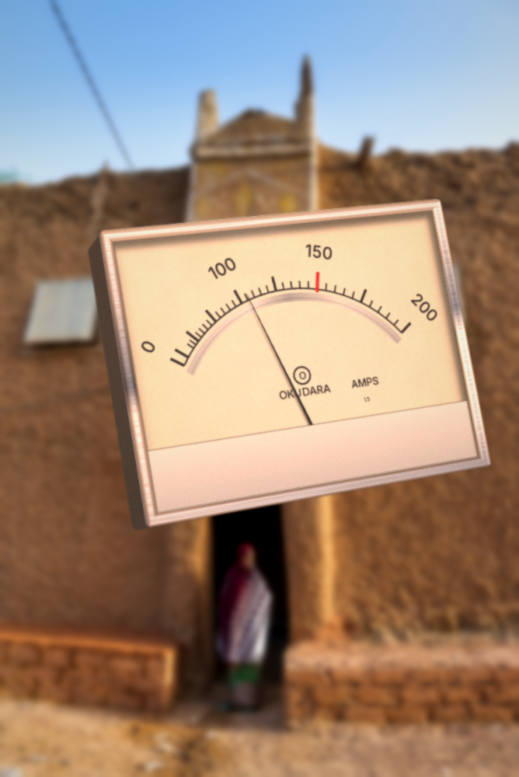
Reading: 105 A
